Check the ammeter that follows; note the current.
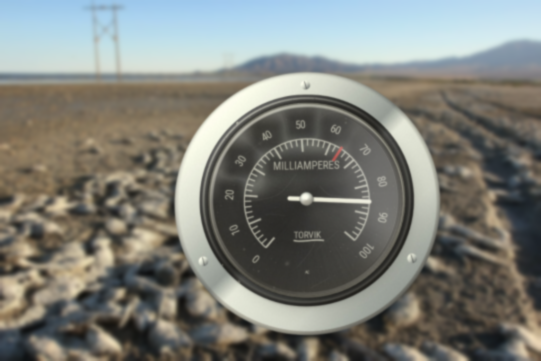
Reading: 86 mA
